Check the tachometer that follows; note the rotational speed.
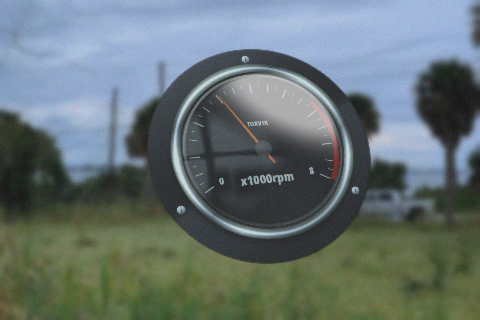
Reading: 3000 rpm
